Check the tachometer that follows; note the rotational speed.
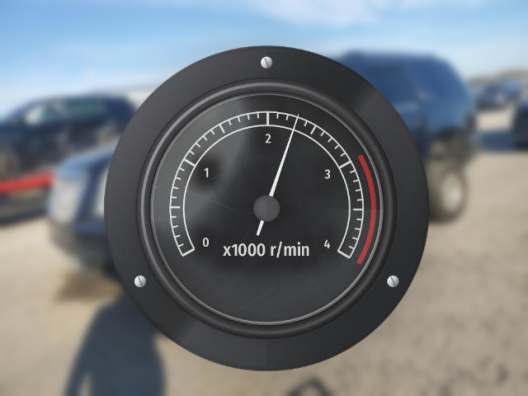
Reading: 2300 rpm
